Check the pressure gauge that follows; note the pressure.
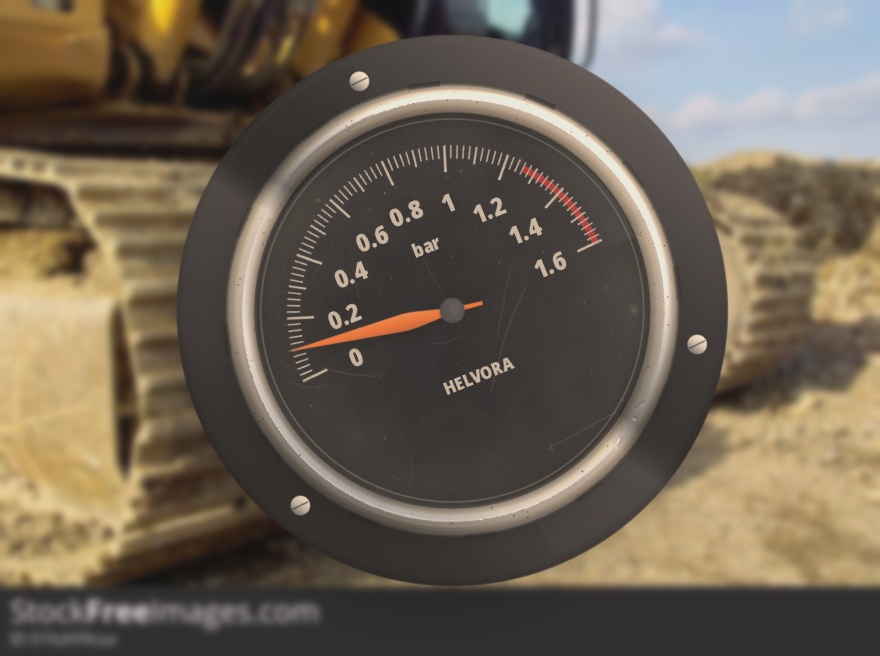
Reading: 0.1 bar
